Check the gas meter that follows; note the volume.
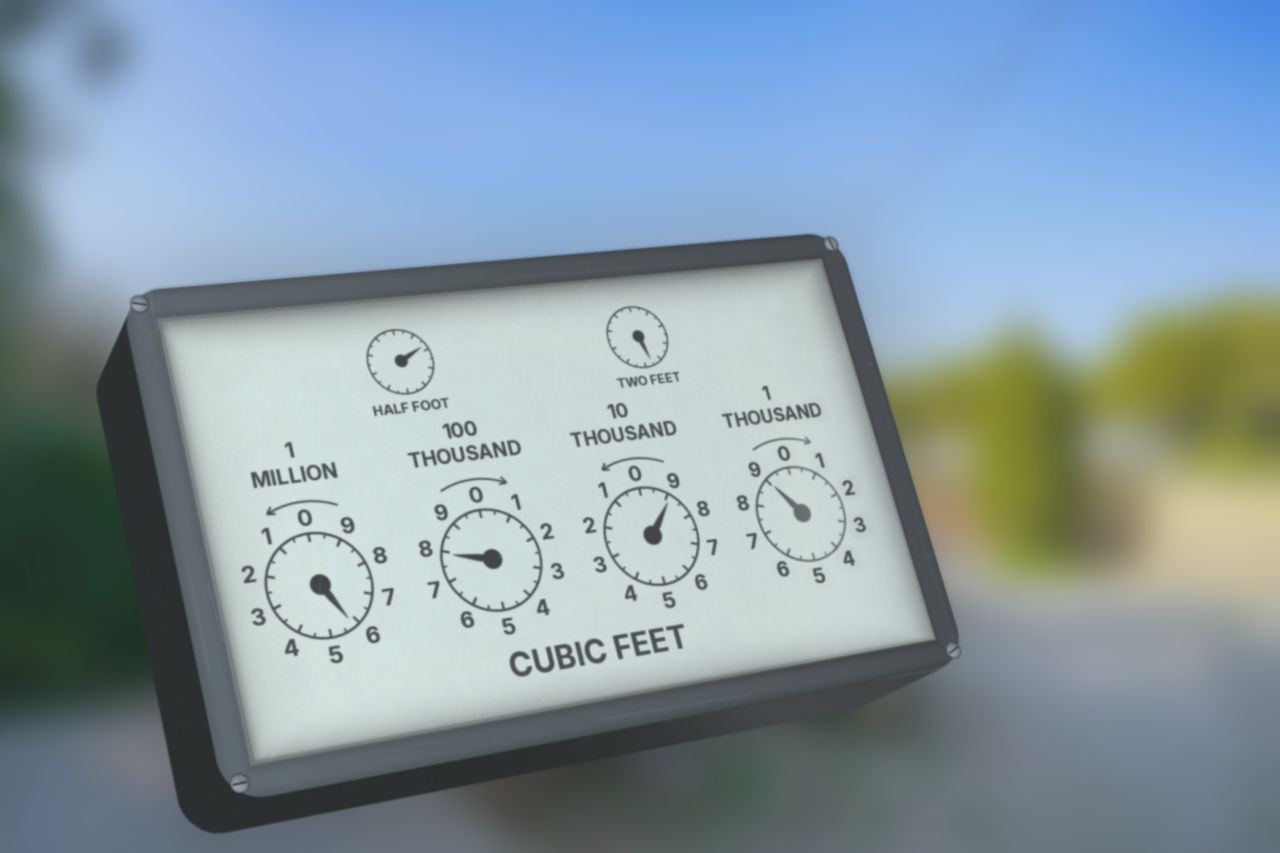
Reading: 578900 ft³
